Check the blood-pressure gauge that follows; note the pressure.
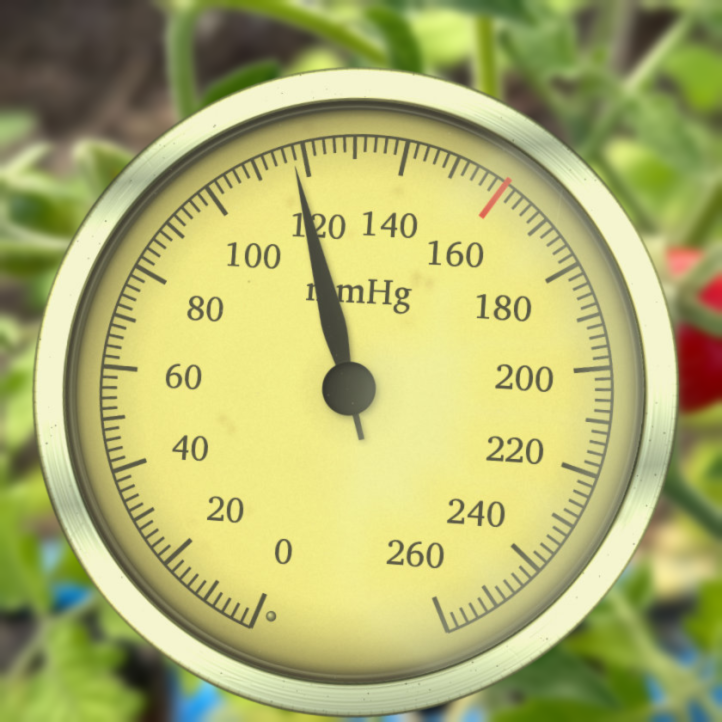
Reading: 118 mmHg
